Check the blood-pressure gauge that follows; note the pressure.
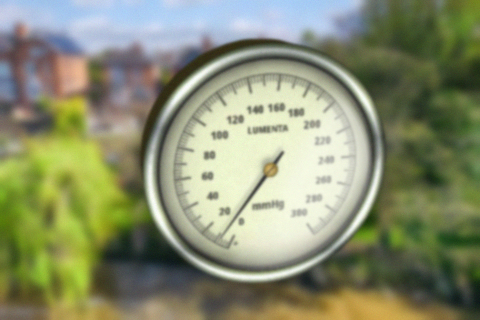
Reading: 10 mmHg
